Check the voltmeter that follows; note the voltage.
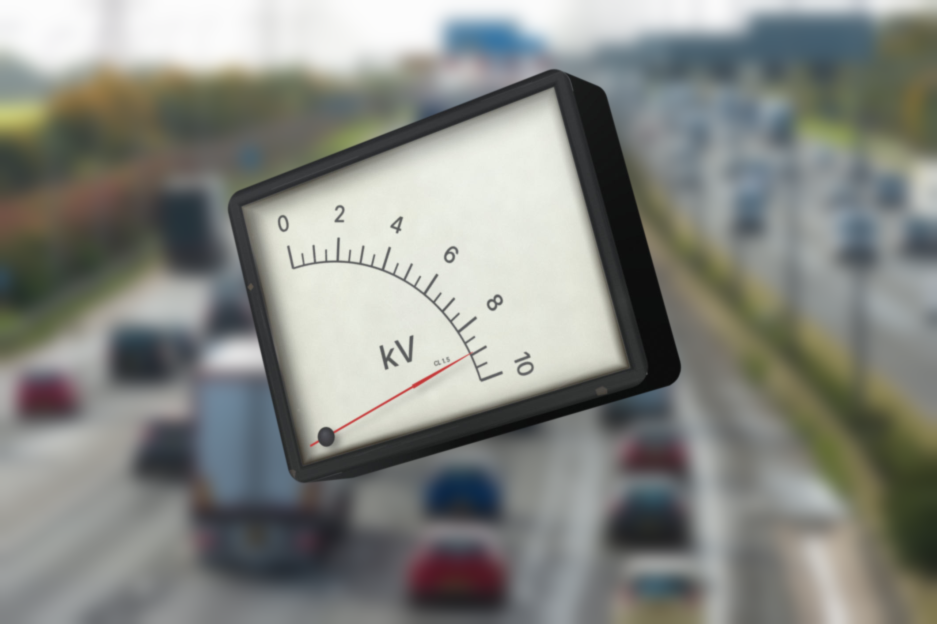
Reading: 9 kV
